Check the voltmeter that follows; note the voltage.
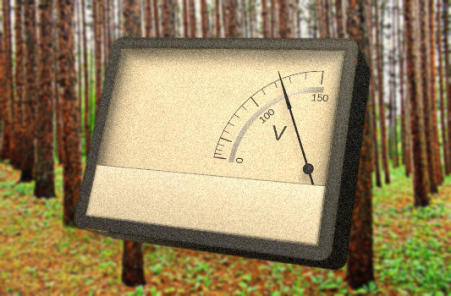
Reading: 125 V
